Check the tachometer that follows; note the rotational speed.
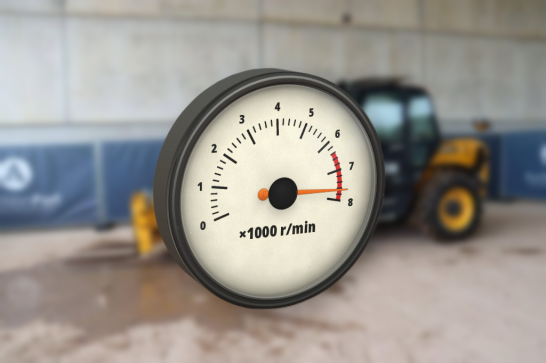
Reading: 7600 rpm
